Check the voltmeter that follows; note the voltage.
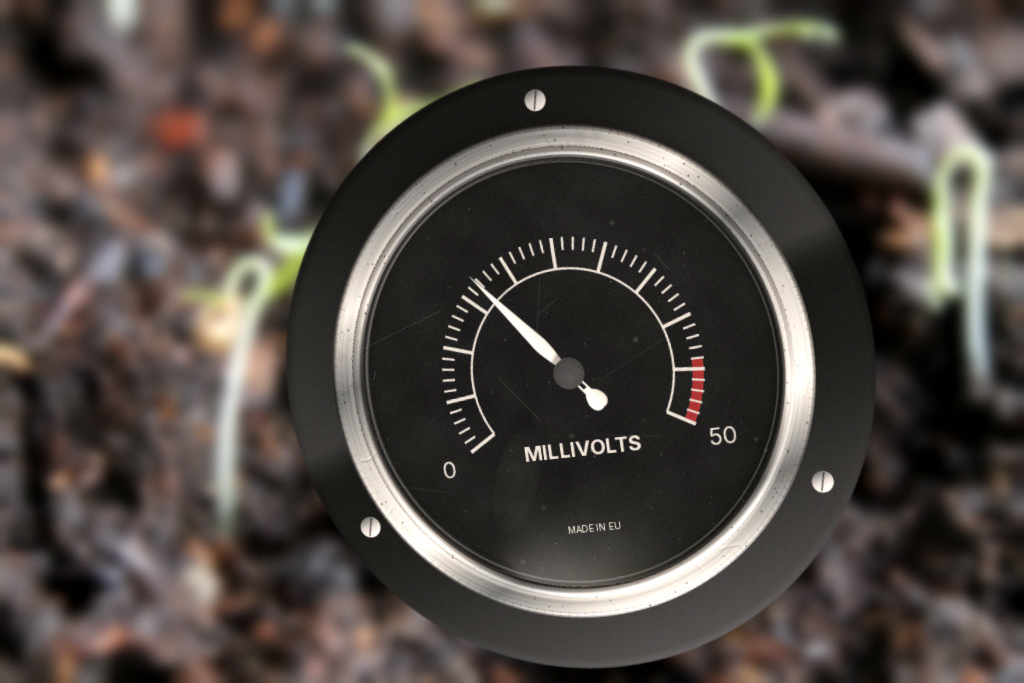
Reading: 17 mV
